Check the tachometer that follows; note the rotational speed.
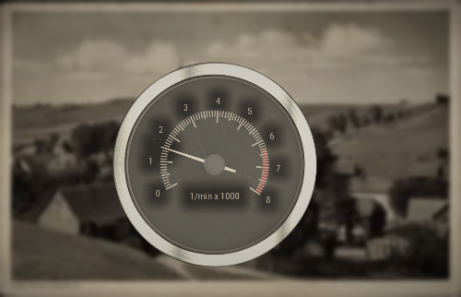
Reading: 1500 rpm
